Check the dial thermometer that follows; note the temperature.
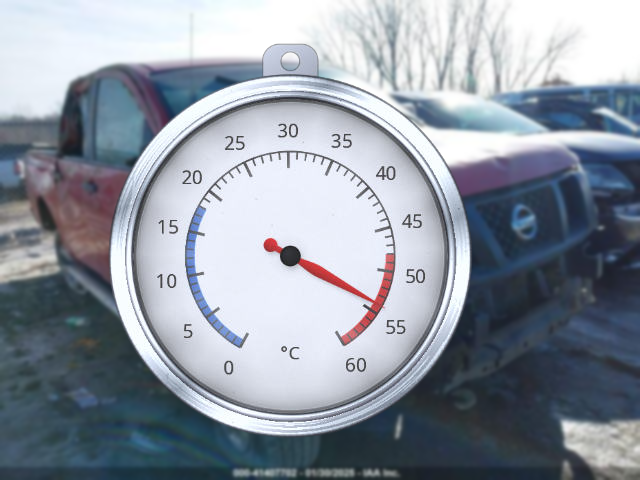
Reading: 54 °C
